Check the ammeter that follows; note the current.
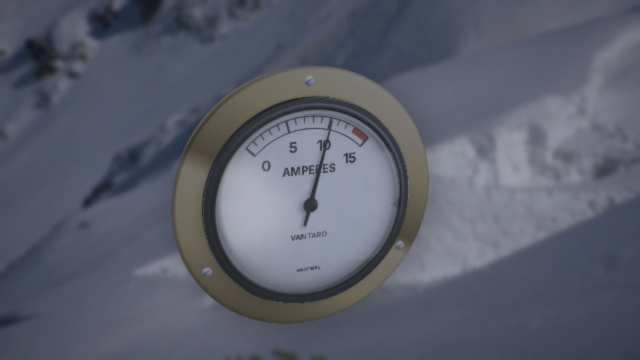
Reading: 10 A
